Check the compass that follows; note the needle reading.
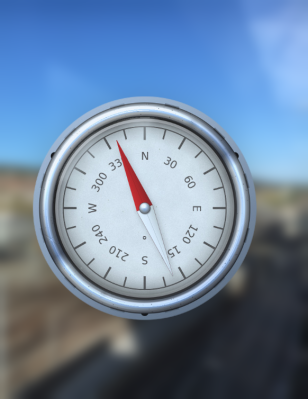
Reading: 337.5 °
